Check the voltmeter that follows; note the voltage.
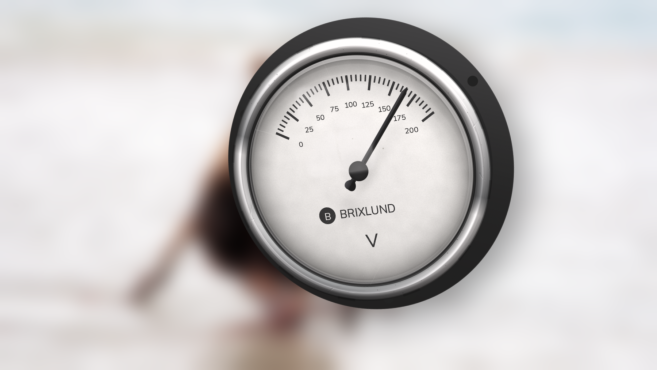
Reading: 165 V
